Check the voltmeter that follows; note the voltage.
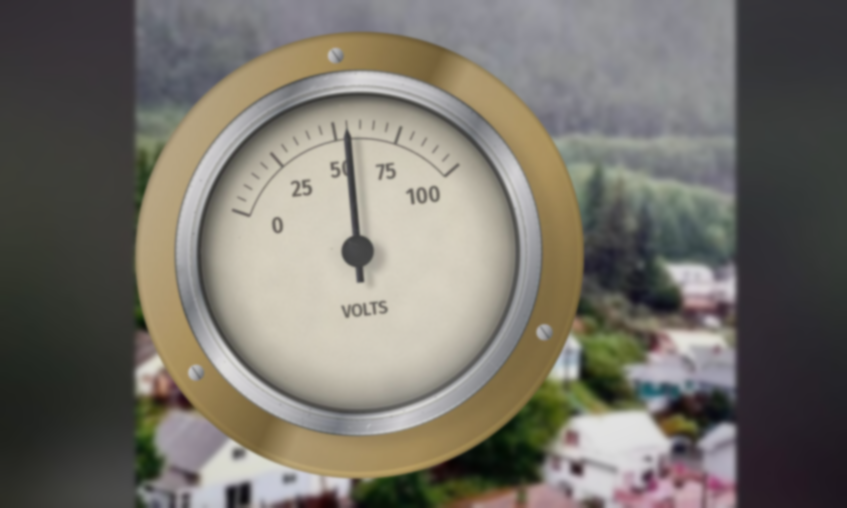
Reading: 55 V
